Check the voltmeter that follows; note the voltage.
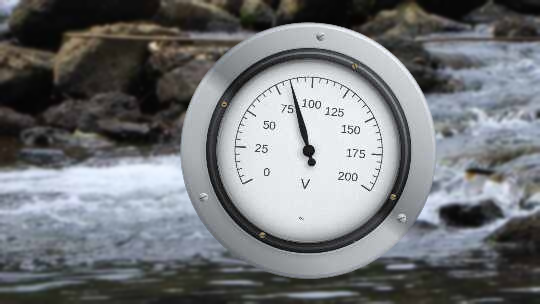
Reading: 85 V
